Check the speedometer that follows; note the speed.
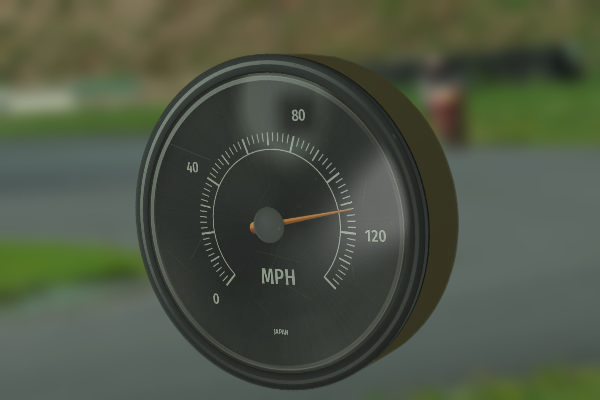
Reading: 112 mph
